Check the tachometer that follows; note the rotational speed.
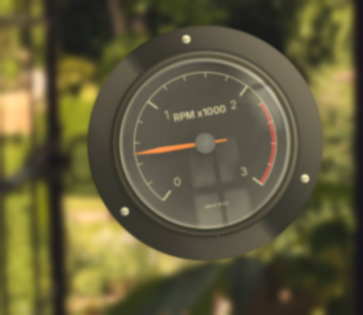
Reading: 500 rpm
